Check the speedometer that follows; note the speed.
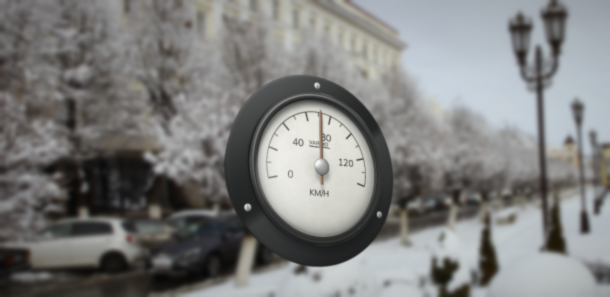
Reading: 70 km/h
